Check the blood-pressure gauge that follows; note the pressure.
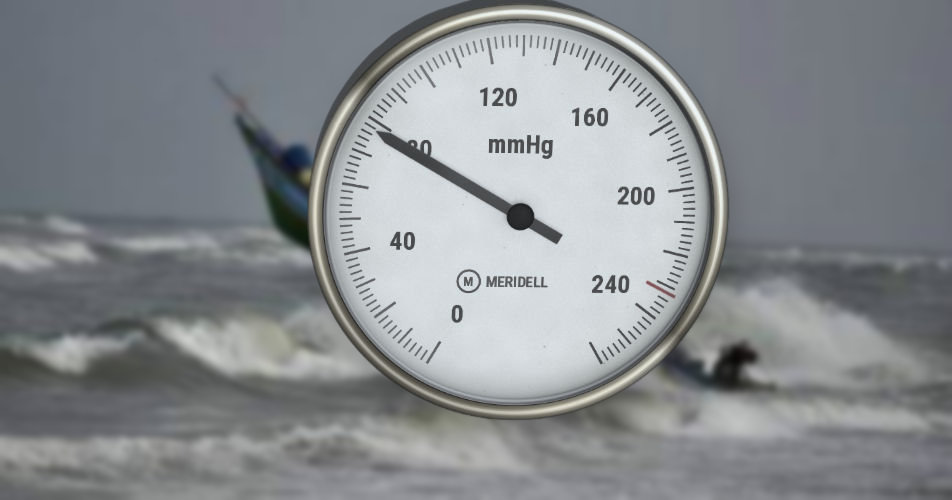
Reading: 78 mmHg
